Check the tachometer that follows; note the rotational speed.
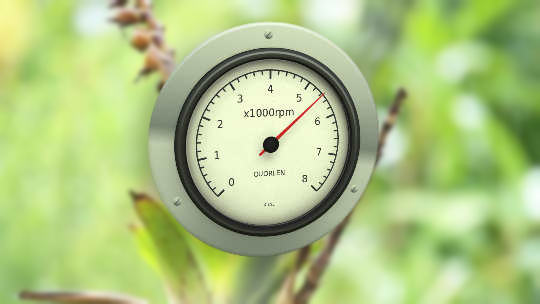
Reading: 5400 rpm
